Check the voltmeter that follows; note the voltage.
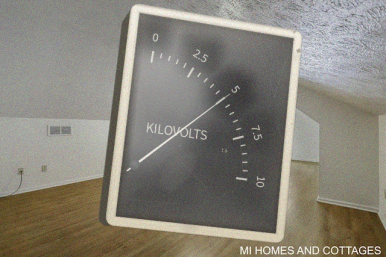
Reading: 5 kV
